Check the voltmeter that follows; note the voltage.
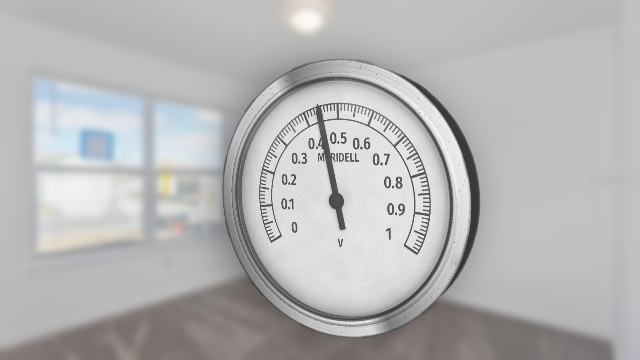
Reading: 0.45 V
